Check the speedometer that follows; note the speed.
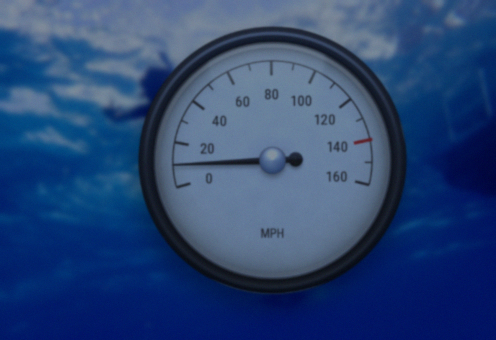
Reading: 10 mph
